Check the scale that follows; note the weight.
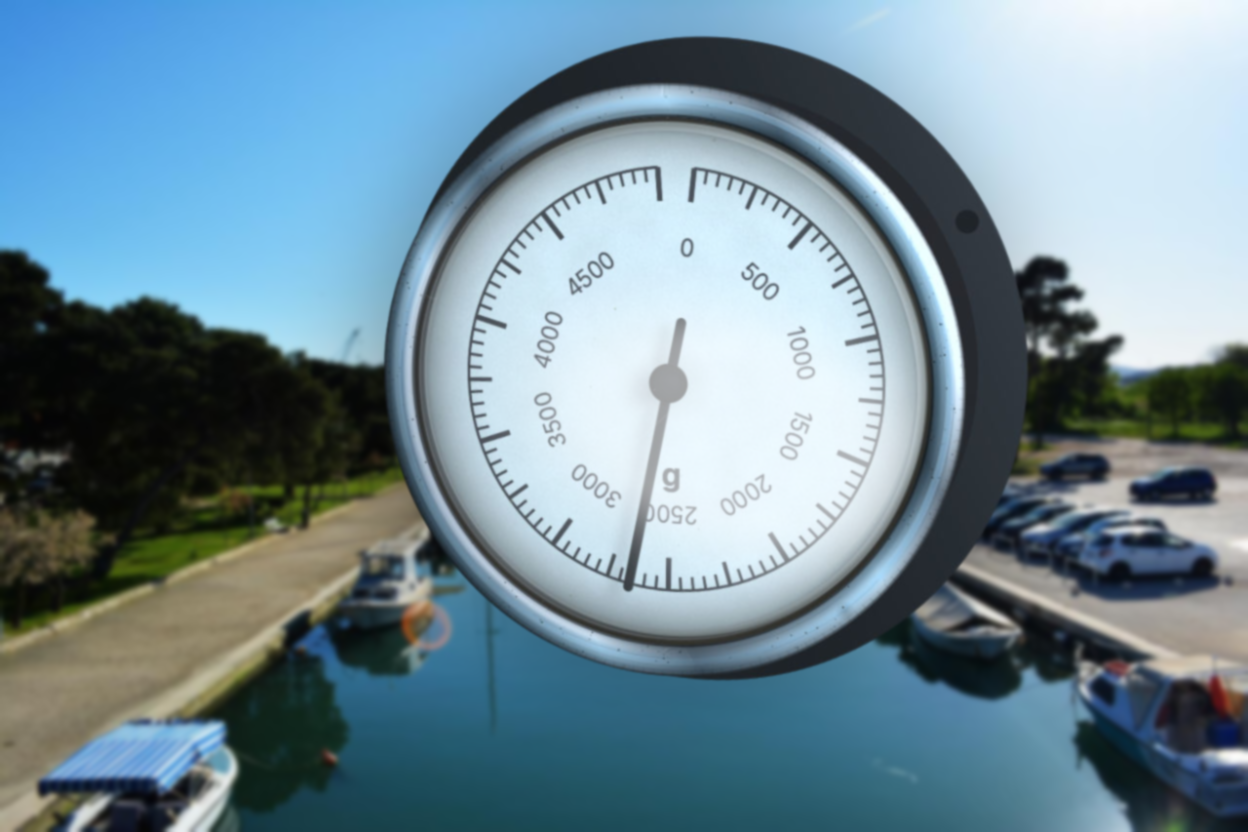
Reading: 2650 g
